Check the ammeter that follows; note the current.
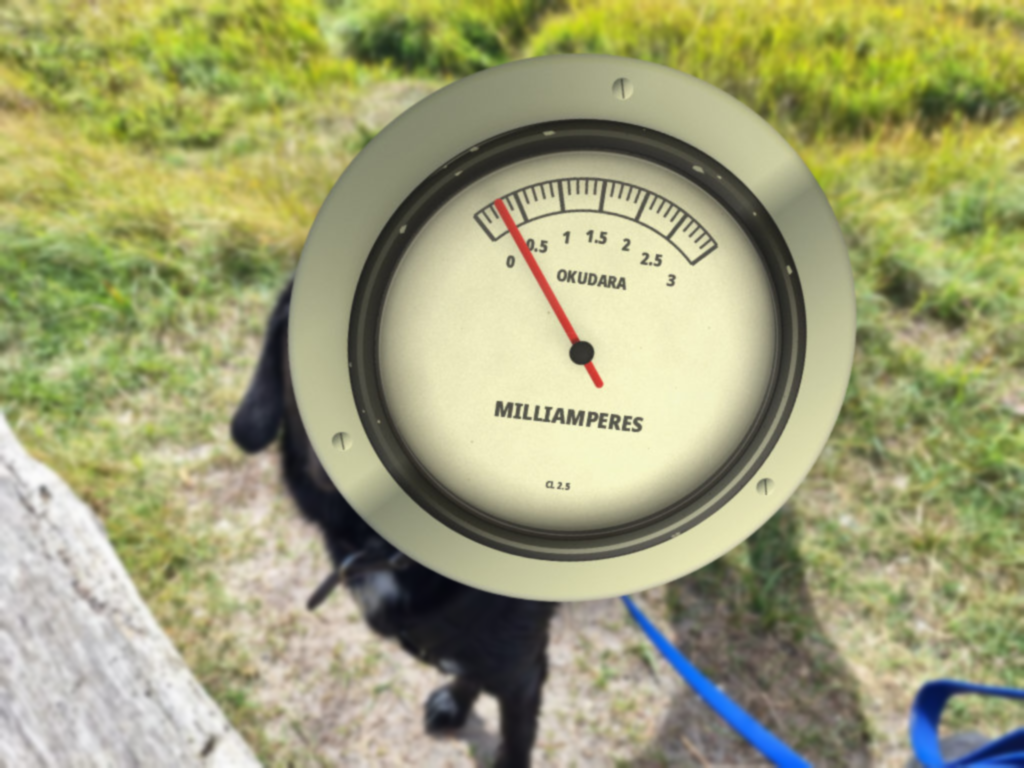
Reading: 0.3 mA
